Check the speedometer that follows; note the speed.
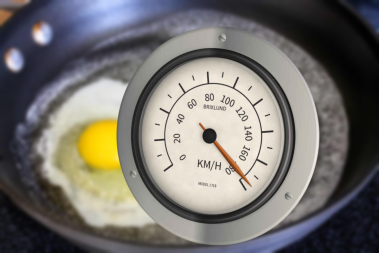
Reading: 175 km/h
